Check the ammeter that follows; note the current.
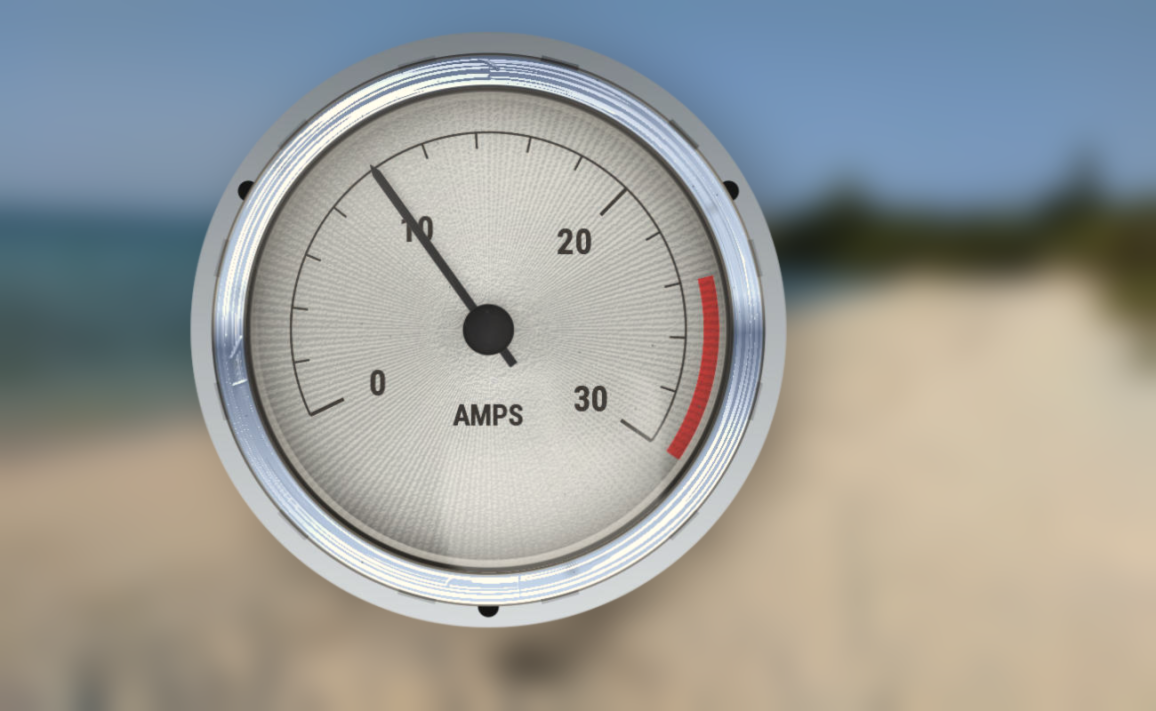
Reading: 10 A
